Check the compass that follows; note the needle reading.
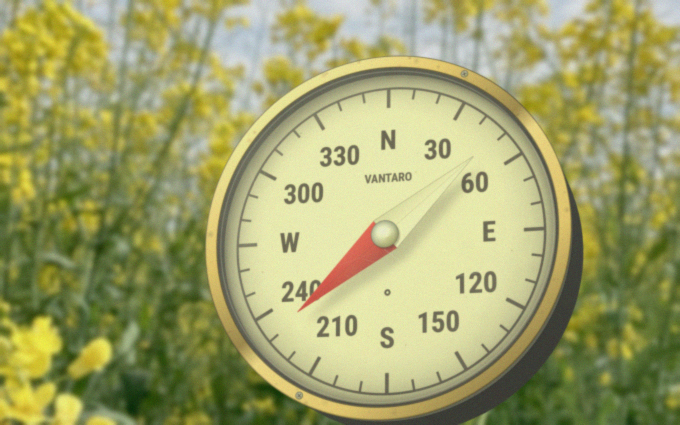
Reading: 230 °
